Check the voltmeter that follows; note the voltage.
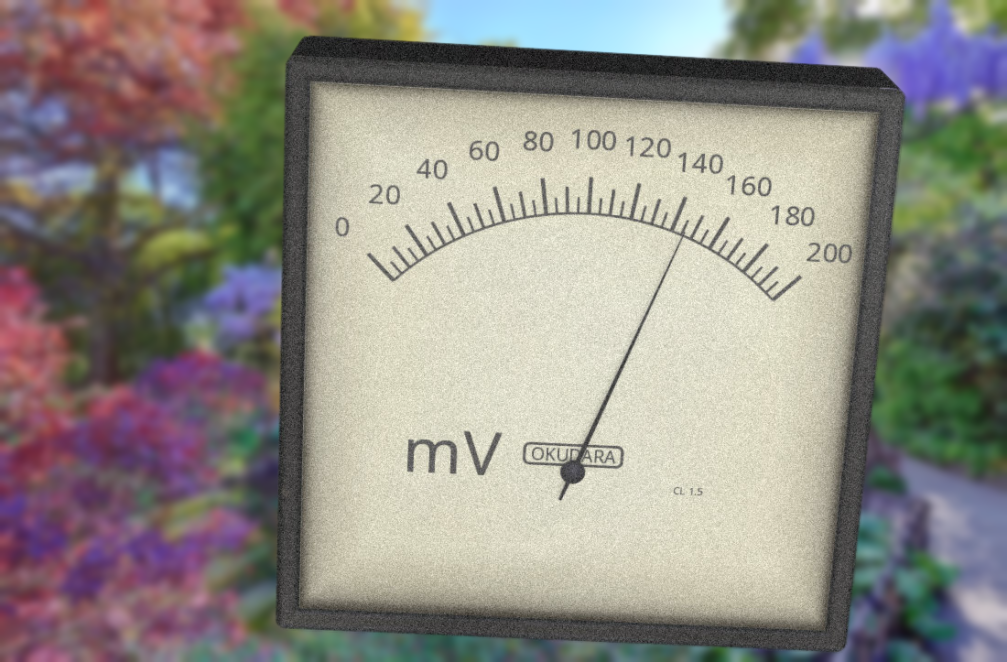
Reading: 145 mV
